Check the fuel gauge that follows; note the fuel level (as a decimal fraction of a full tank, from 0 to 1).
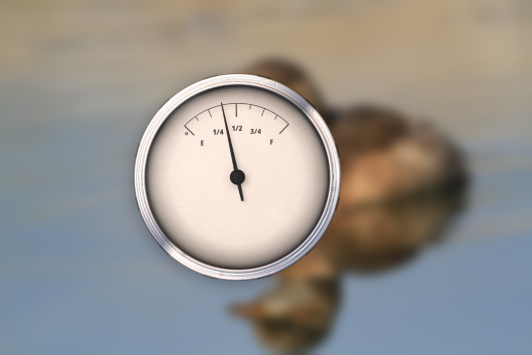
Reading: 0.375
